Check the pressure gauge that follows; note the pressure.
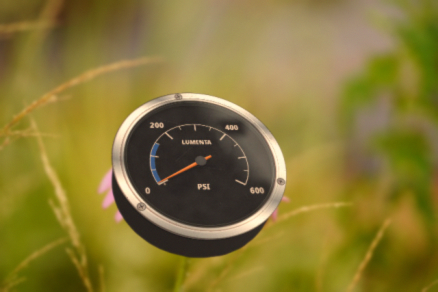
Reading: 0 psi
